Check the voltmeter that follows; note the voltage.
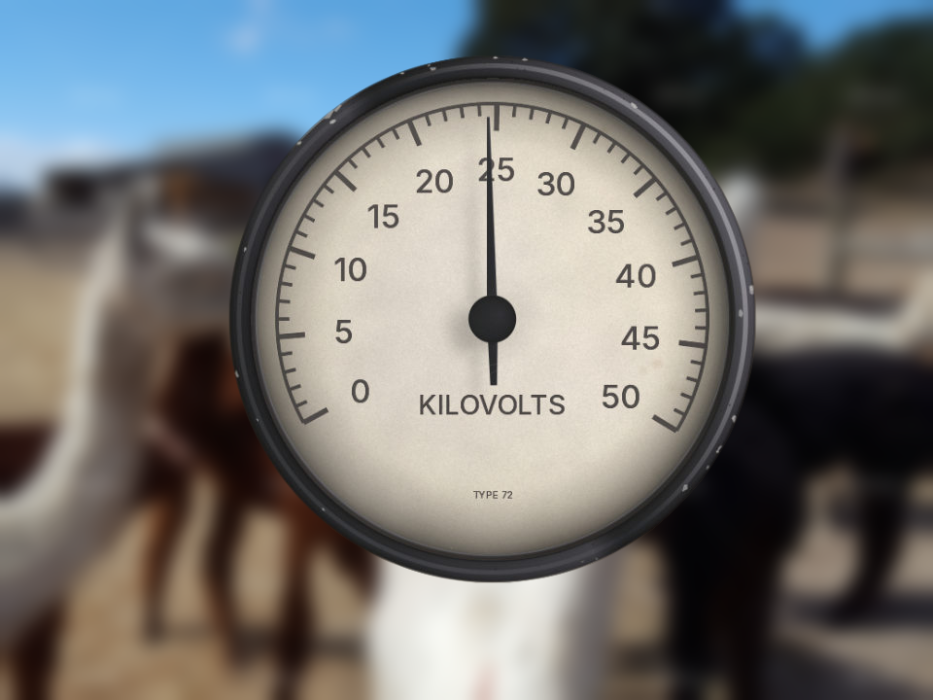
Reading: 24.5 kV
